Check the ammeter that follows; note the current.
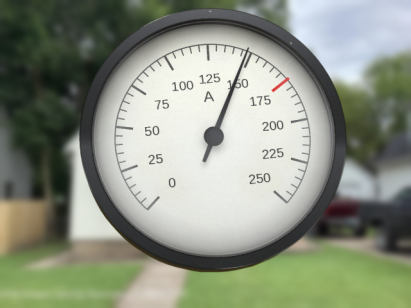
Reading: 147.5 A
